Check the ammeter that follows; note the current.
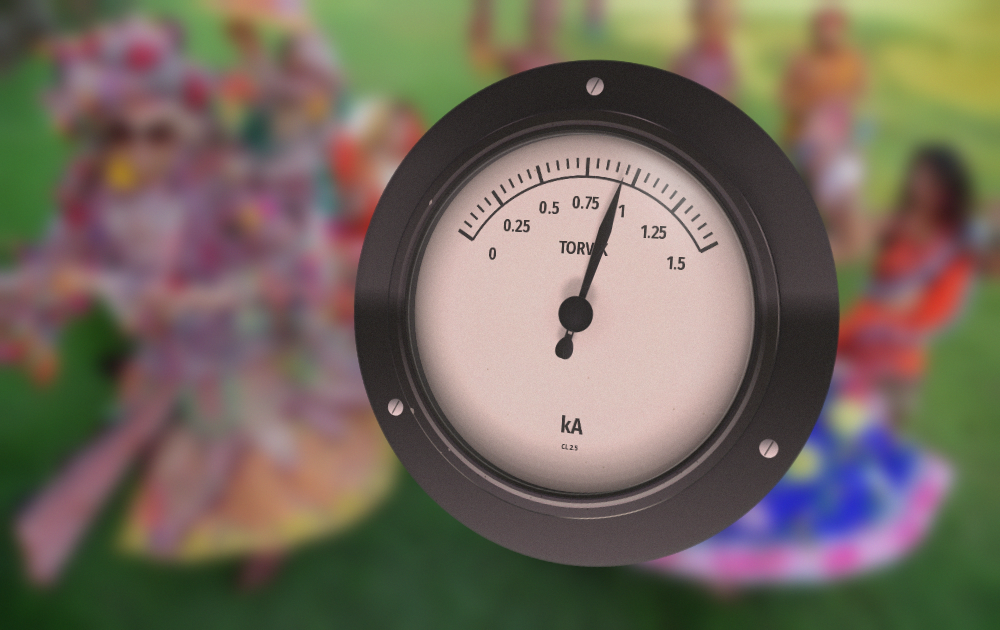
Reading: 0.95 kA
